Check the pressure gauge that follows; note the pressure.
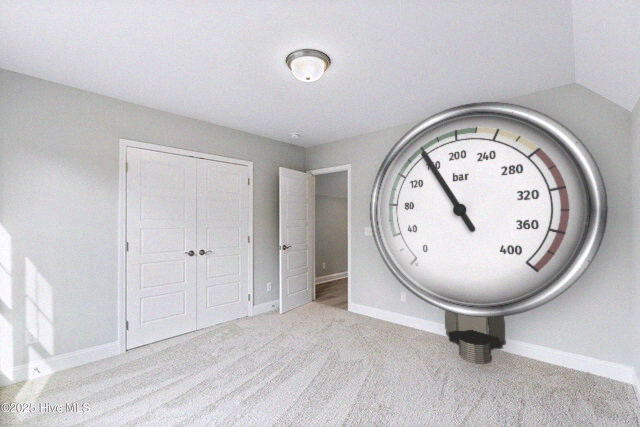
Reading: 160 bar
